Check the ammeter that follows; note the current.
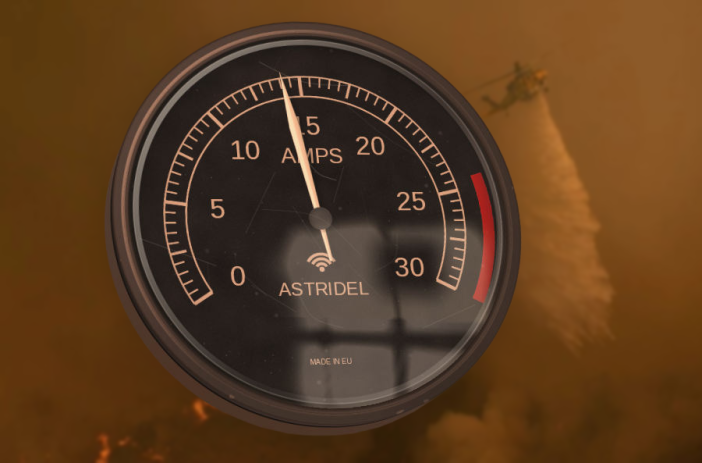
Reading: 14 A
